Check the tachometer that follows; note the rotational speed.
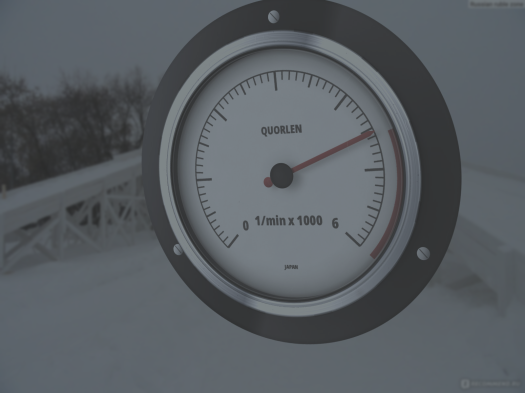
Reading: 4550 rpm
